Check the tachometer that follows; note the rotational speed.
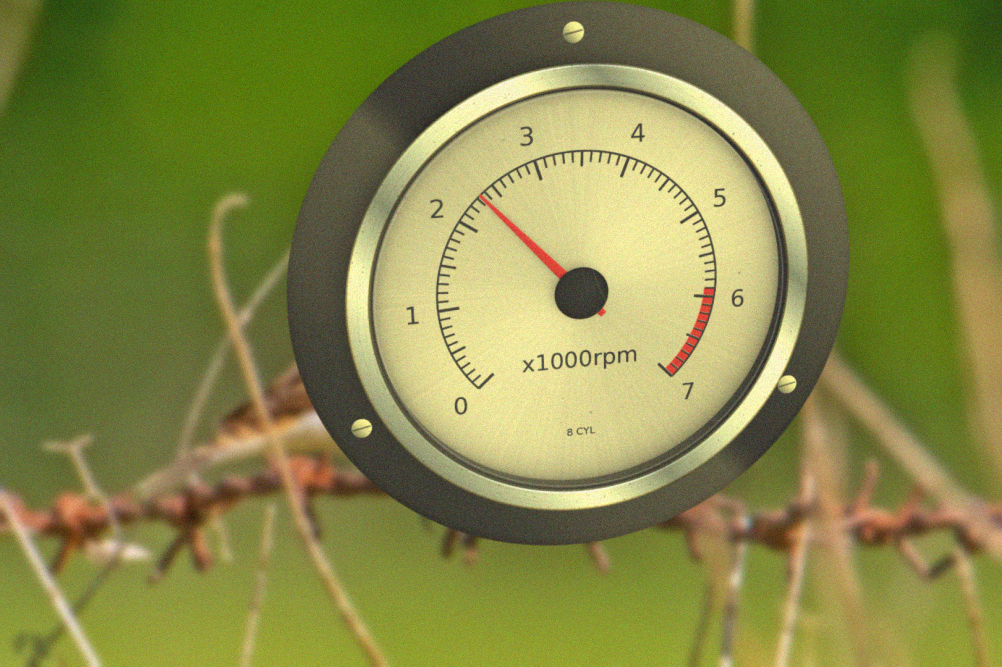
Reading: 2350 rpm
